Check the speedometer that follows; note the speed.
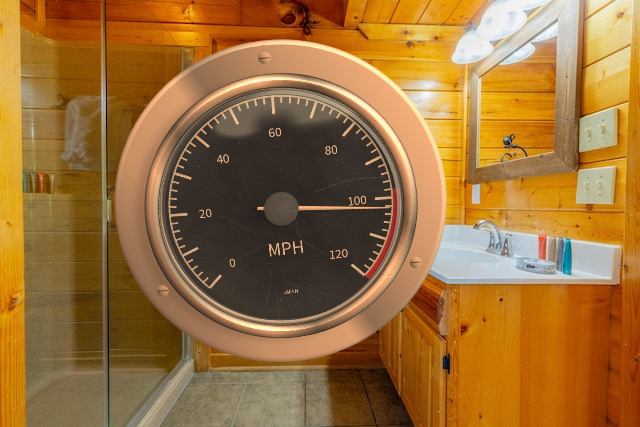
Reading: 102 mph
